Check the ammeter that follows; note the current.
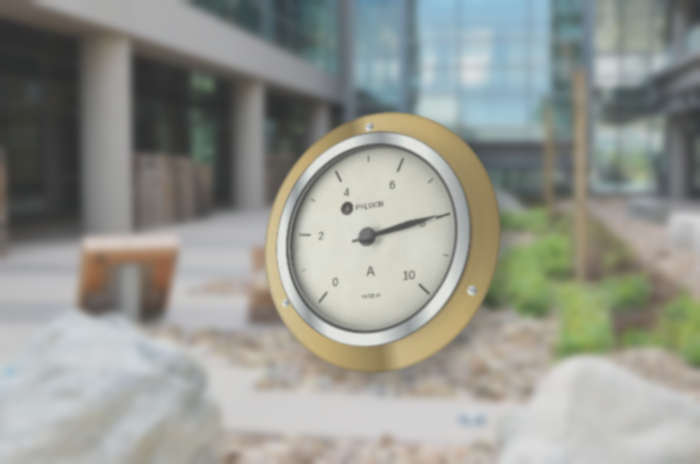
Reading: 8 A
